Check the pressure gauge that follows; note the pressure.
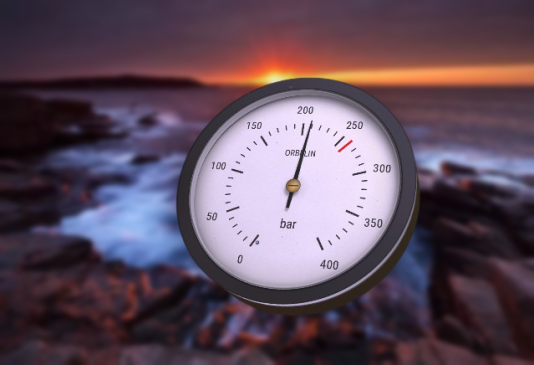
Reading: 210 bar
